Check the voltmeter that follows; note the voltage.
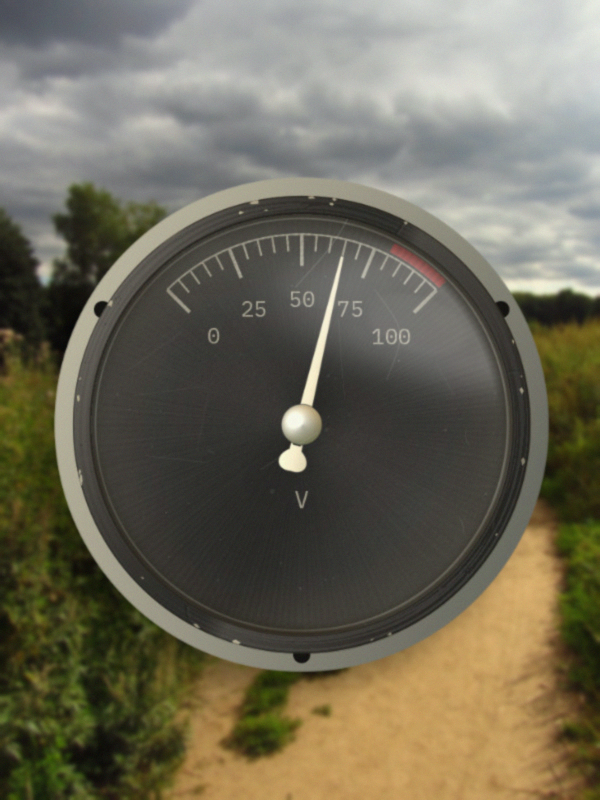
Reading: 65 V
